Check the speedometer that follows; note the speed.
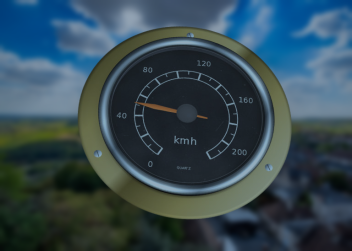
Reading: 50 km/h
